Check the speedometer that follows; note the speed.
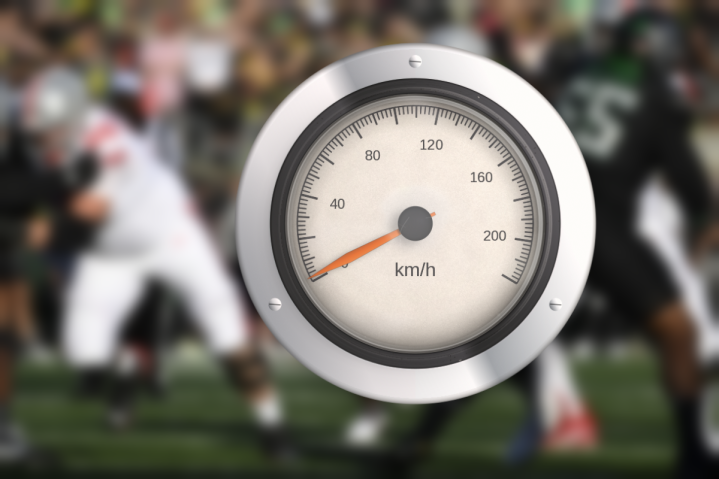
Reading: 2 km/h
